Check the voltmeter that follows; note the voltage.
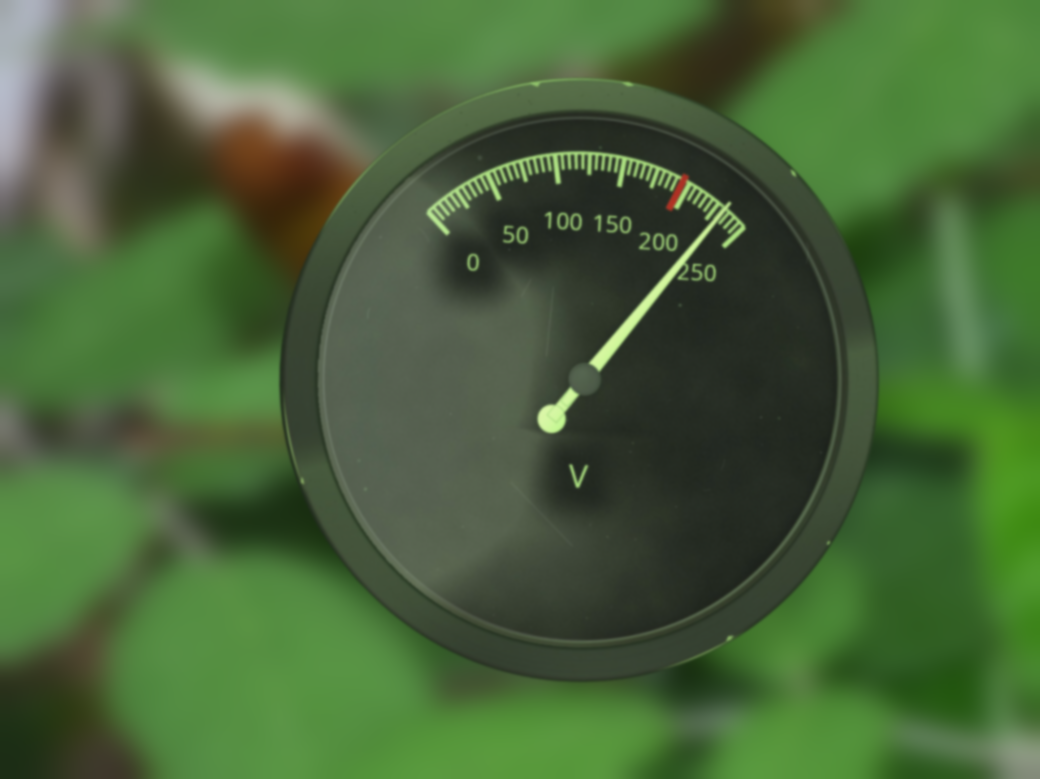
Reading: 230 V
